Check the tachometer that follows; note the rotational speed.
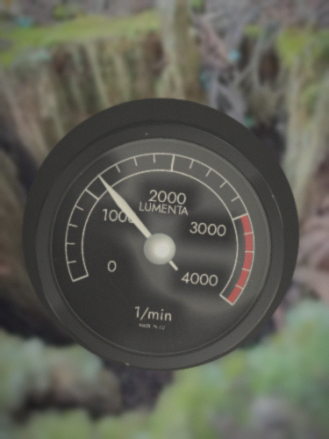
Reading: 1200 rpm
